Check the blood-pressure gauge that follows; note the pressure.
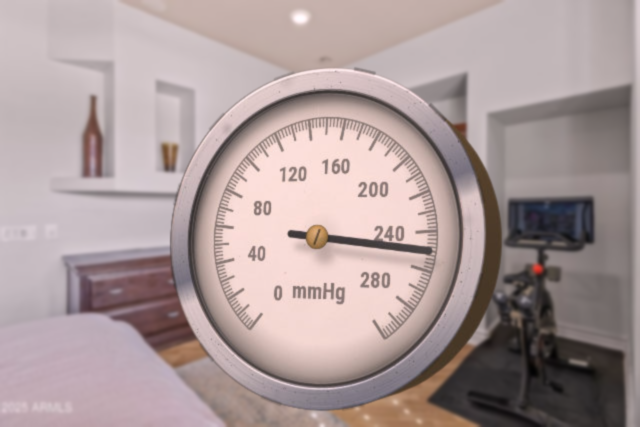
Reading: 250 mmHg
